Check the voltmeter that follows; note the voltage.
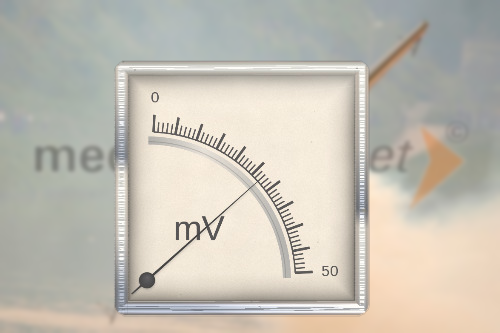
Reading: 27 mV
